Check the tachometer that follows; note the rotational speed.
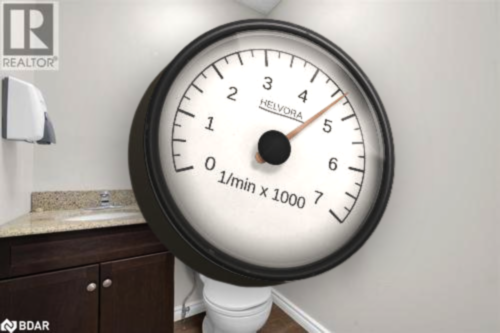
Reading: 4625 rpm
